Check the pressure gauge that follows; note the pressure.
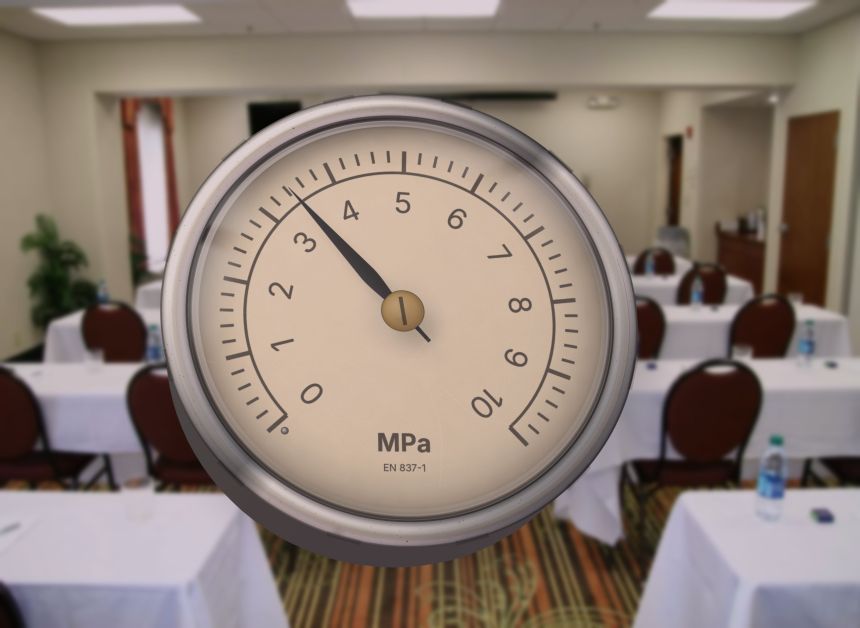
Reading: 3.4 MPa
